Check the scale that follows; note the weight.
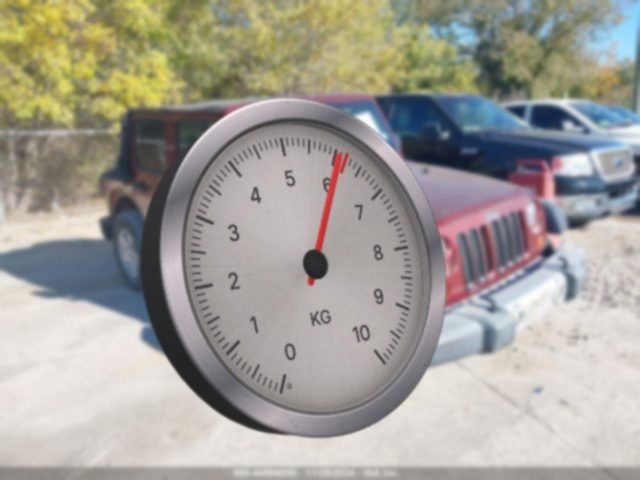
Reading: 6 kg
